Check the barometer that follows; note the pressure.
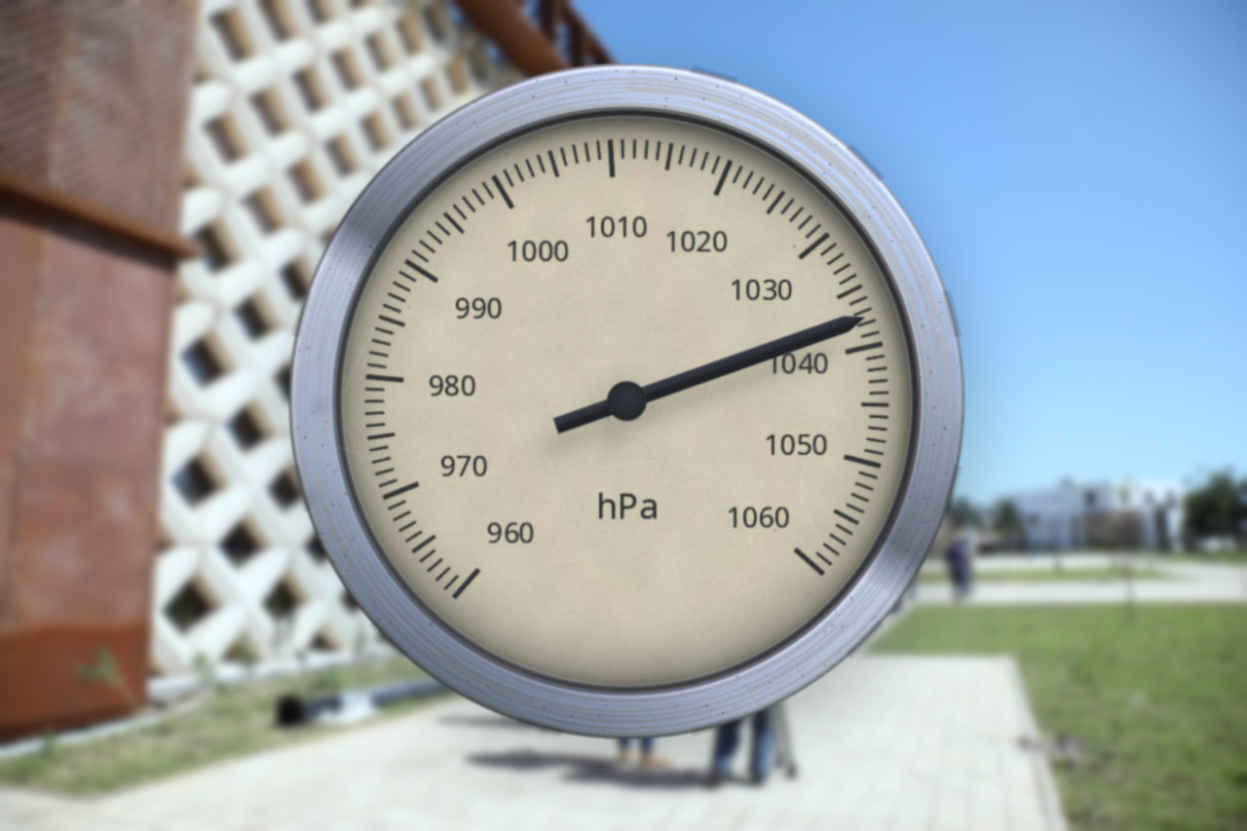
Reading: 1037.5 hPa
